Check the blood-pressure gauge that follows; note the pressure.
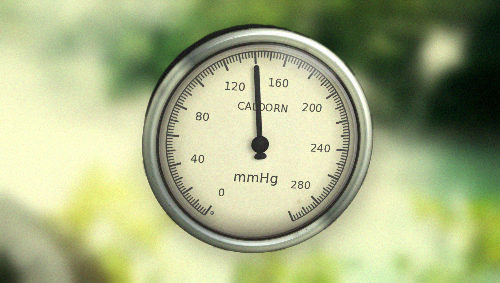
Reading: 140 mmHg
